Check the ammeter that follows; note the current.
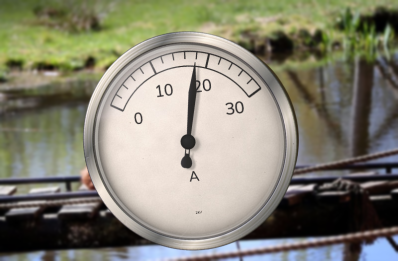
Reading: 18 A
